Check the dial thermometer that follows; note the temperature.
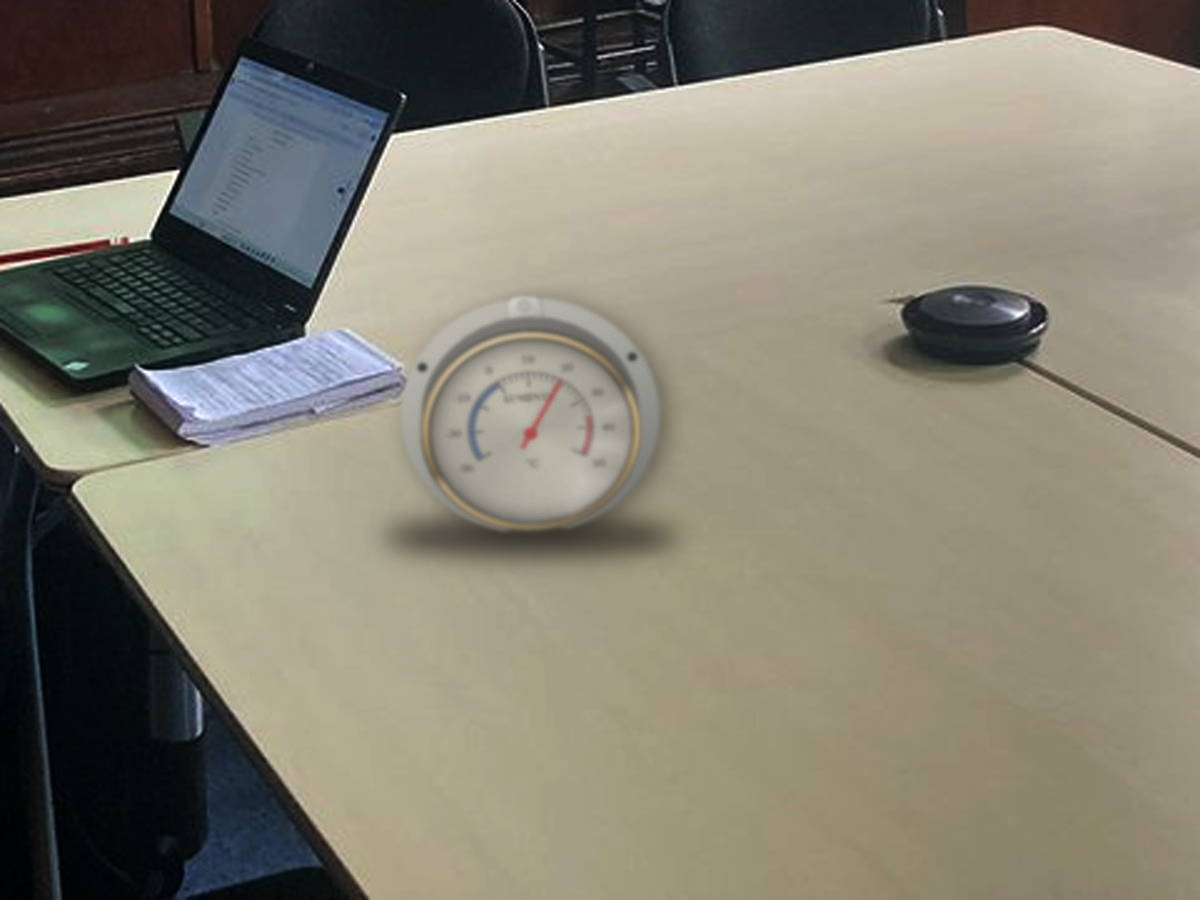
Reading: 20 °C
